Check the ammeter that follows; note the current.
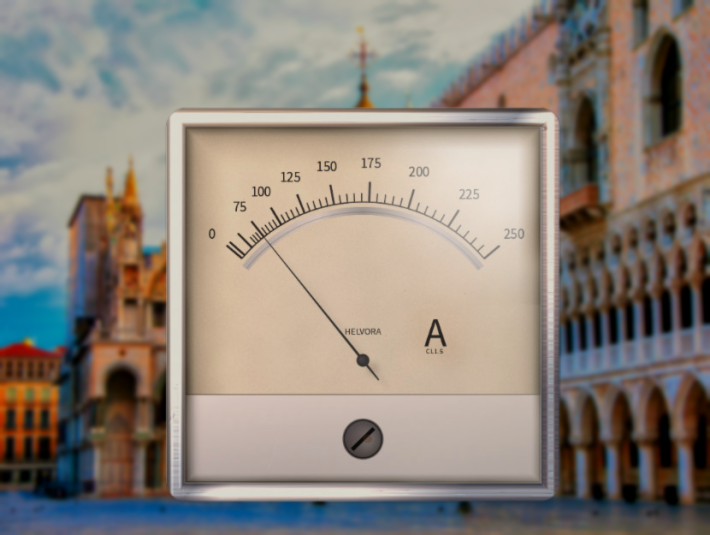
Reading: 75 A
